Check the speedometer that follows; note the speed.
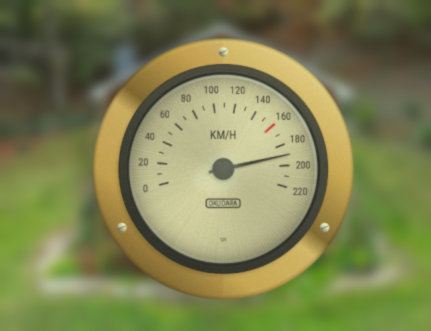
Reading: 190 km/h
